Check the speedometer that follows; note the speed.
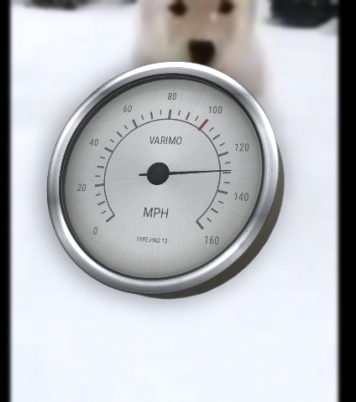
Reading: 130 mph
